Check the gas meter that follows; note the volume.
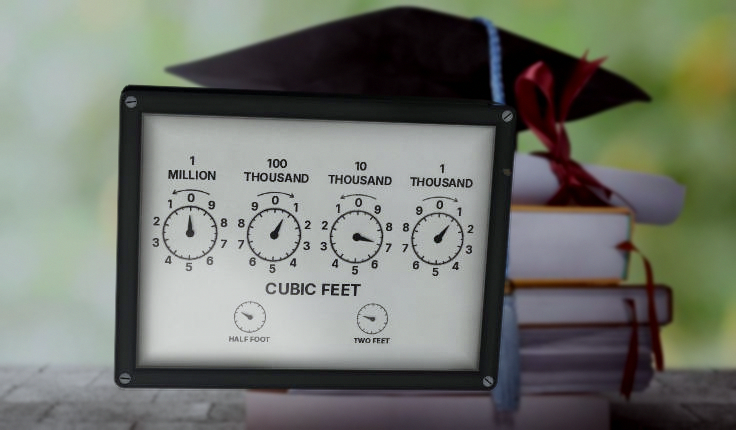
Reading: 7100 ft³
